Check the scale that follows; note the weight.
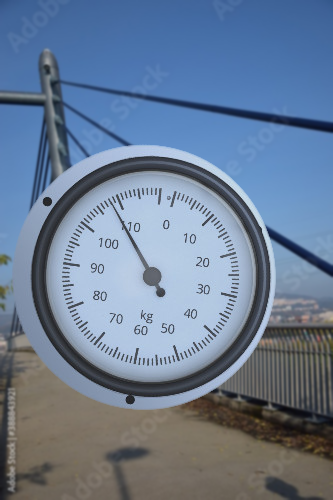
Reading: 108 kg
